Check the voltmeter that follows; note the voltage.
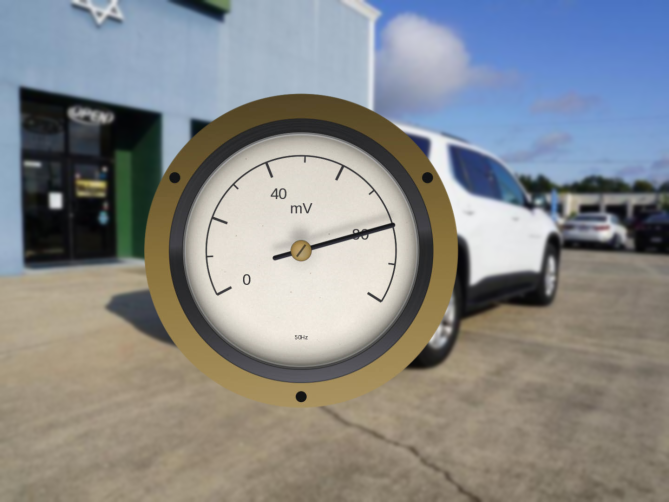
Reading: 80 mV
